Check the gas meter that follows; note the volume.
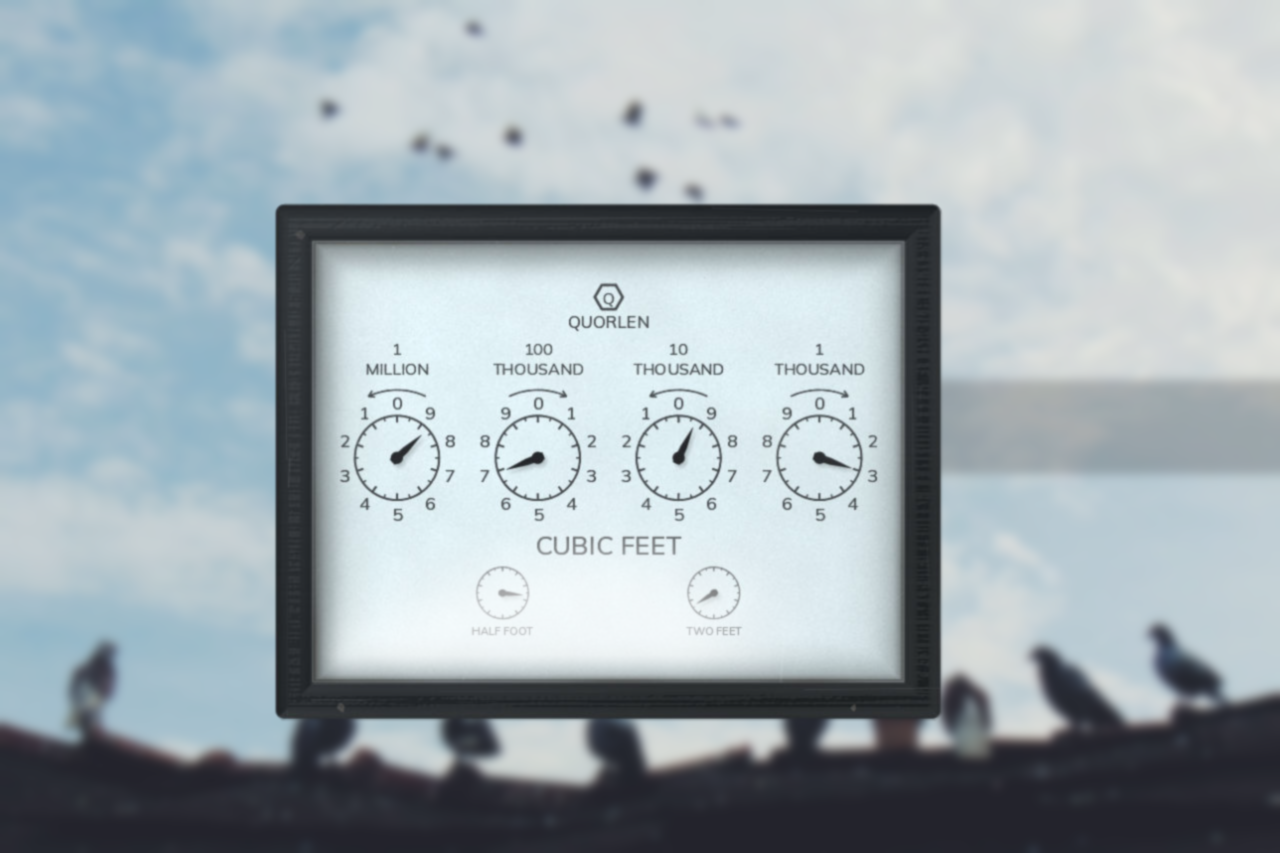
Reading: 869300 ft³
